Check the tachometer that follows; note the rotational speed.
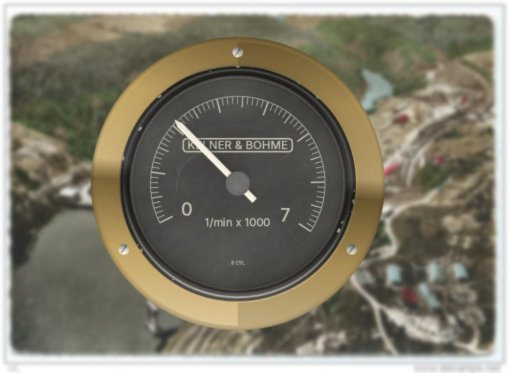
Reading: 2100 rpm
